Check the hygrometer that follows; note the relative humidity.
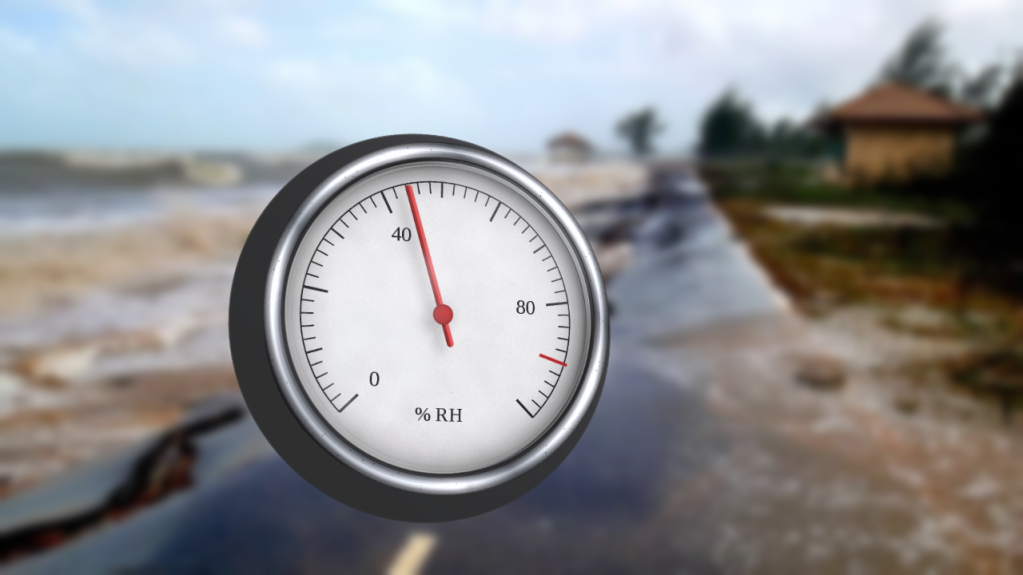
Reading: 44 %
